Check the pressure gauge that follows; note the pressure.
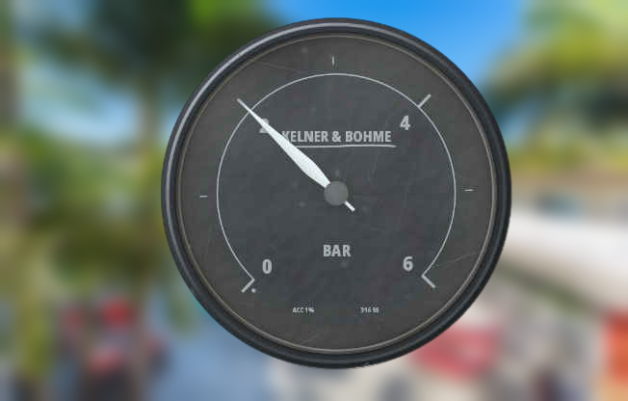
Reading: 2 bar
